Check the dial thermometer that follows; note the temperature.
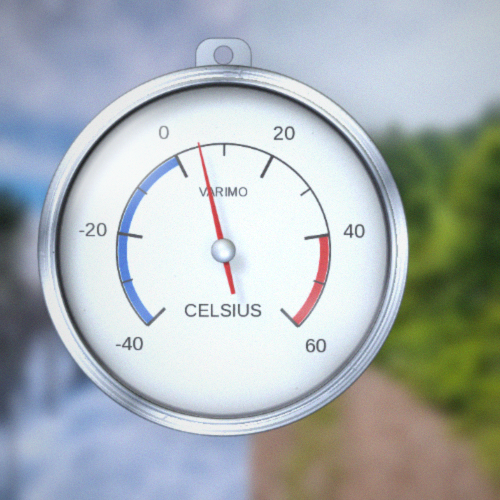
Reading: 5 °C
